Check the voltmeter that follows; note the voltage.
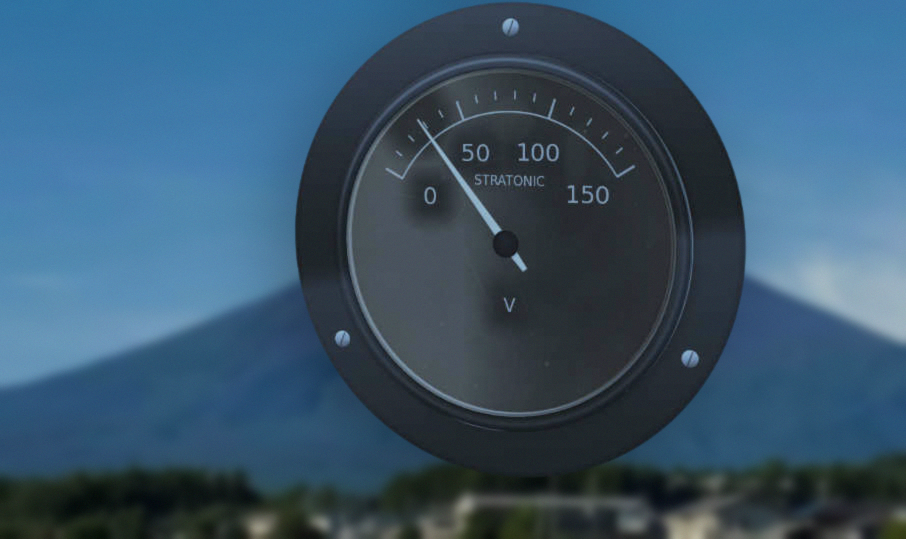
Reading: 30 V
